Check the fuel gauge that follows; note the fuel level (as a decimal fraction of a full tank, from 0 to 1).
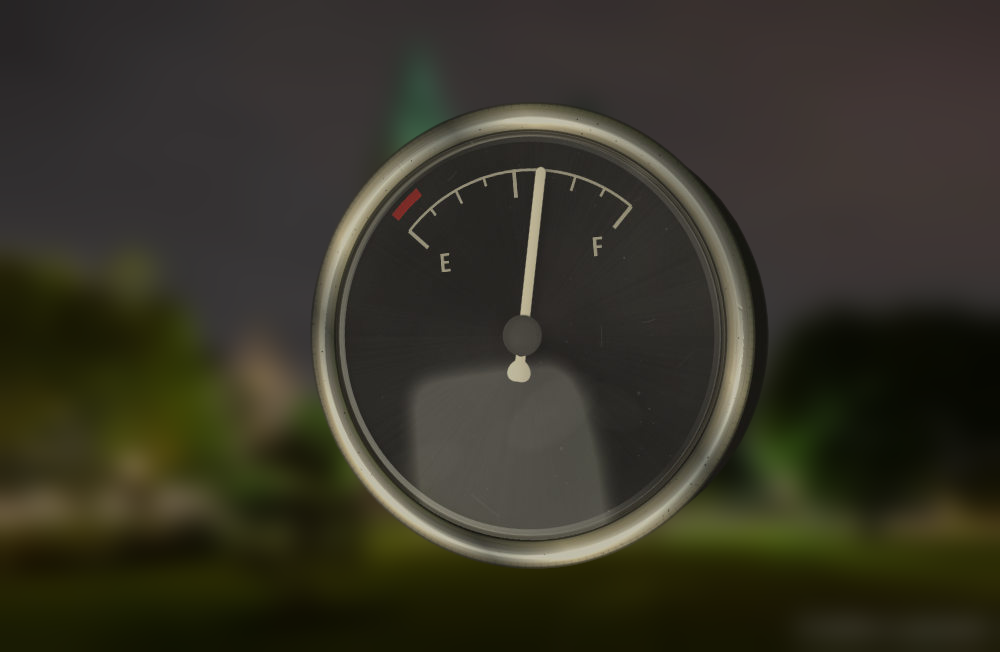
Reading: 0.625
